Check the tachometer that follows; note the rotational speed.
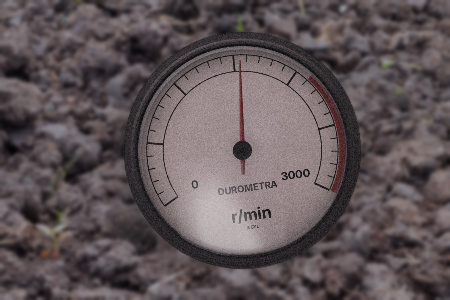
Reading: 1550 rpm
